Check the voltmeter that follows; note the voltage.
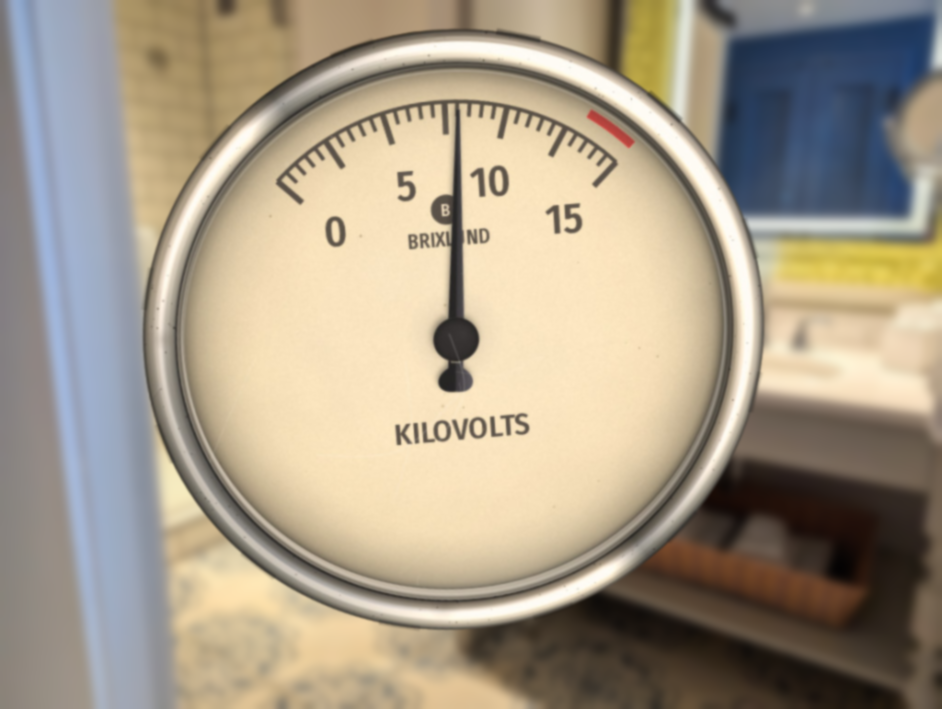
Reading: 8 kV
